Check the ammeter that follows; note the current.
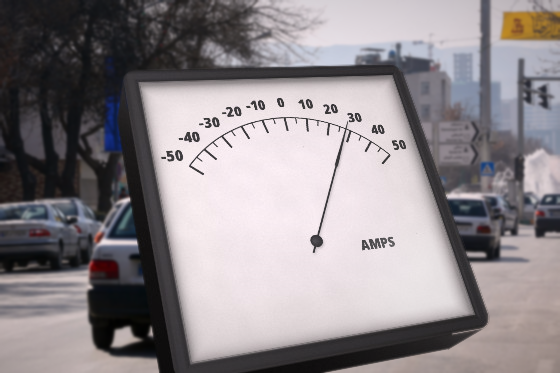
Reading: 27.5 A
